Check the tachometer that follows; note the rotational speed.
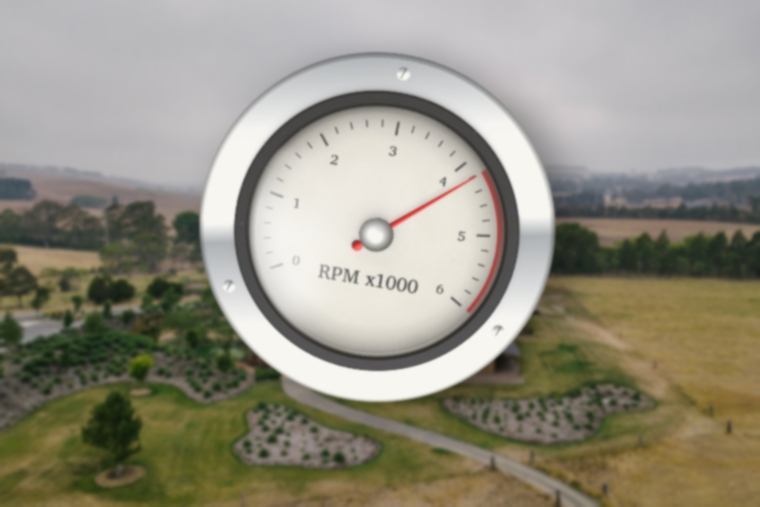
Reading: 4200 rpm
